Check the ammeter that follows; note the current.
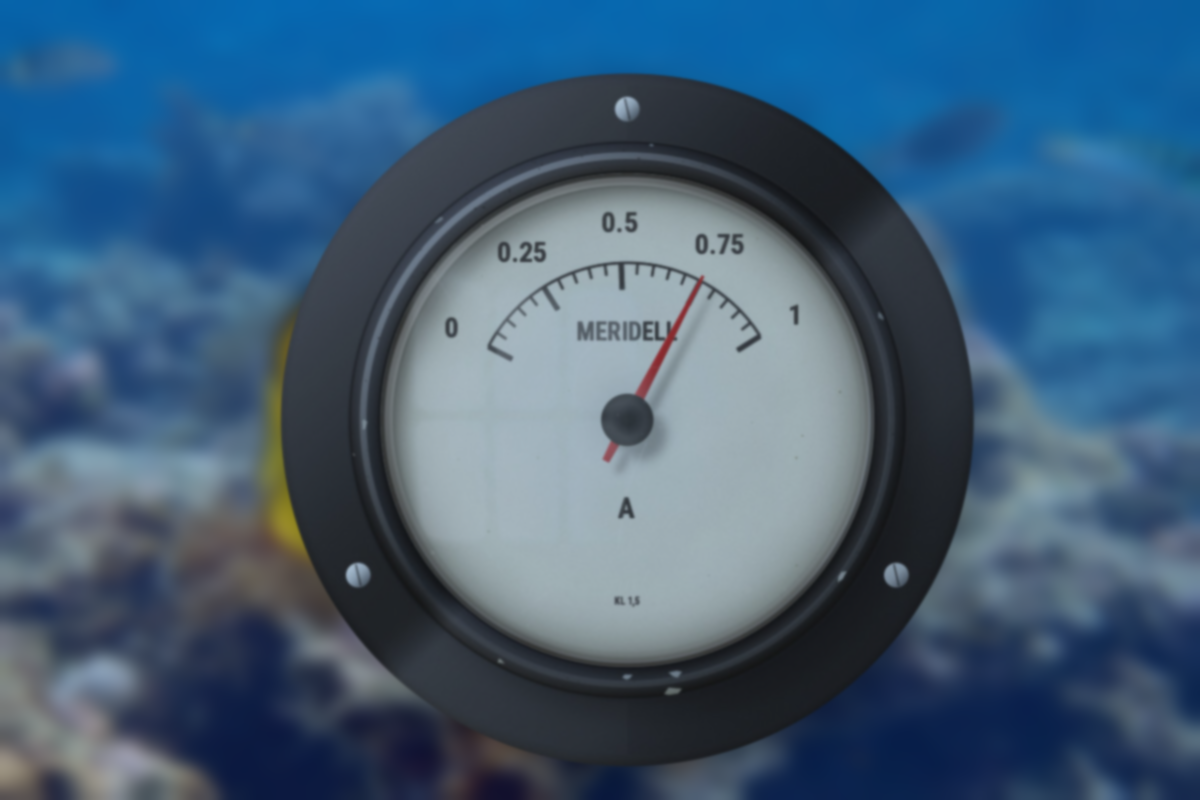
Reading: 0.75 A
